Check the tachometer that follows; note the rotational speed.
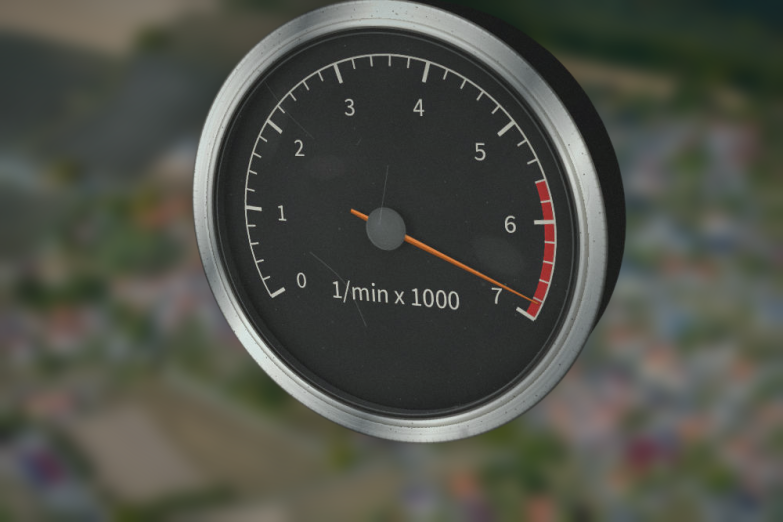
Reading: 6800 rpm
